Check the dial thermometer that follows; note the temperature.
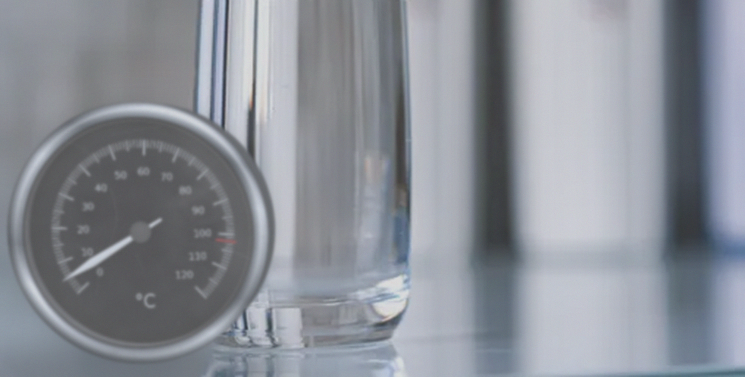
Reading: 5 °C
